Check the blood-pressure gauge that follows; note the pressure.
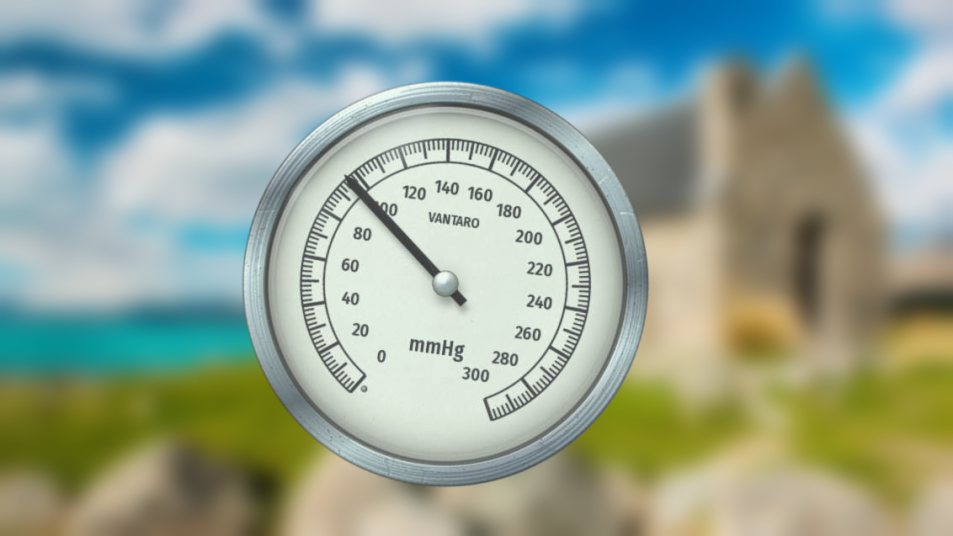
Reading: 96 mmHg
